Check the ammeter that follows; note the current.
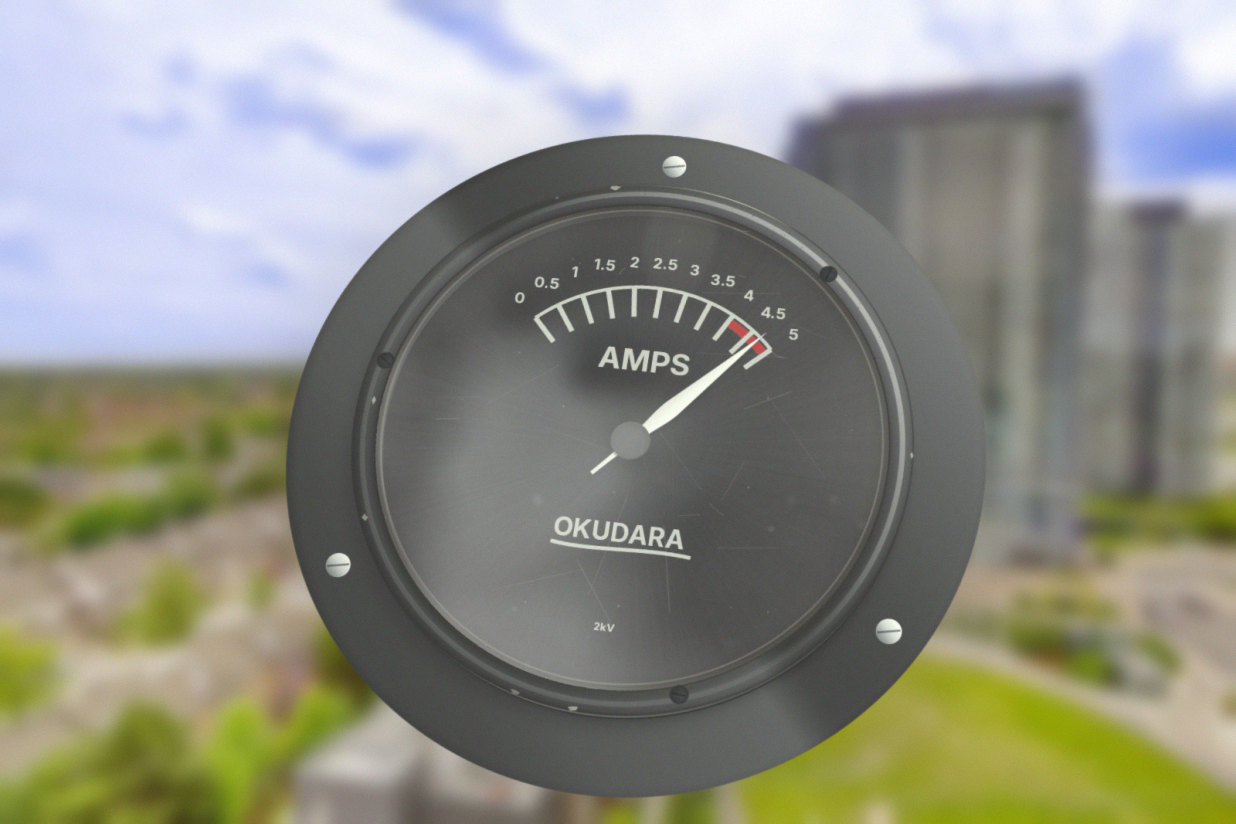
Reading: 4.75 A
